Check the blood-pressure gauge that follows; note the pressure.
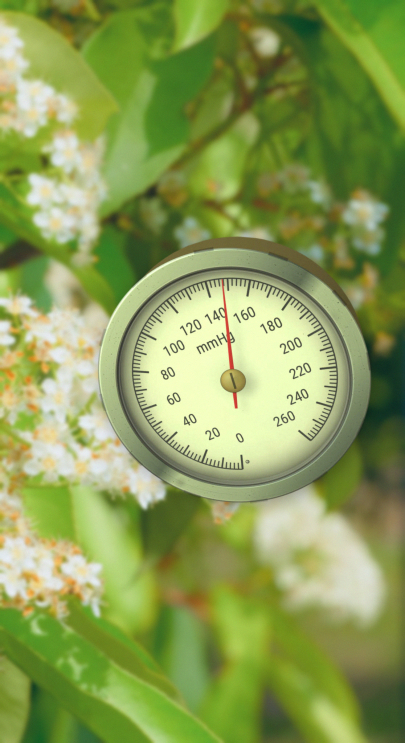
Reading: 148 mmHg
